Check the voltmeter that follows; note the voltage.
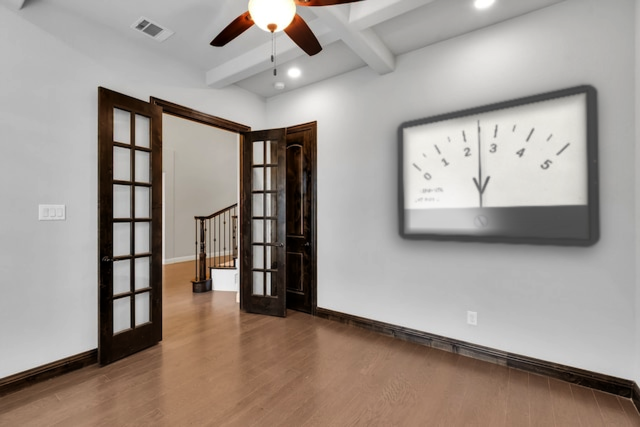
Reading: 2.5 V
